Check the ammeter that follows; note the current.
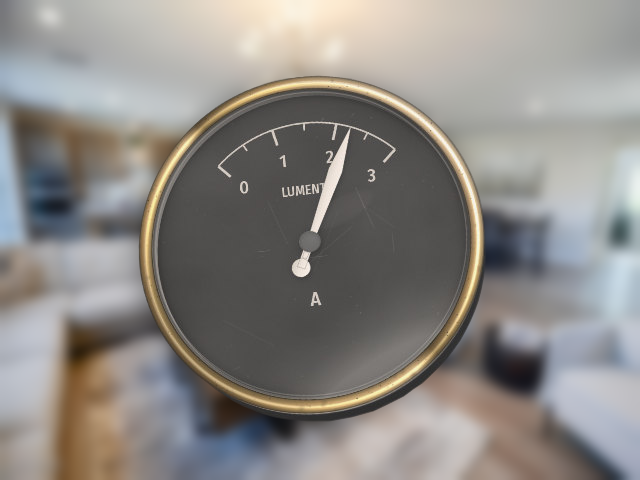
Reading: 2.25 A
